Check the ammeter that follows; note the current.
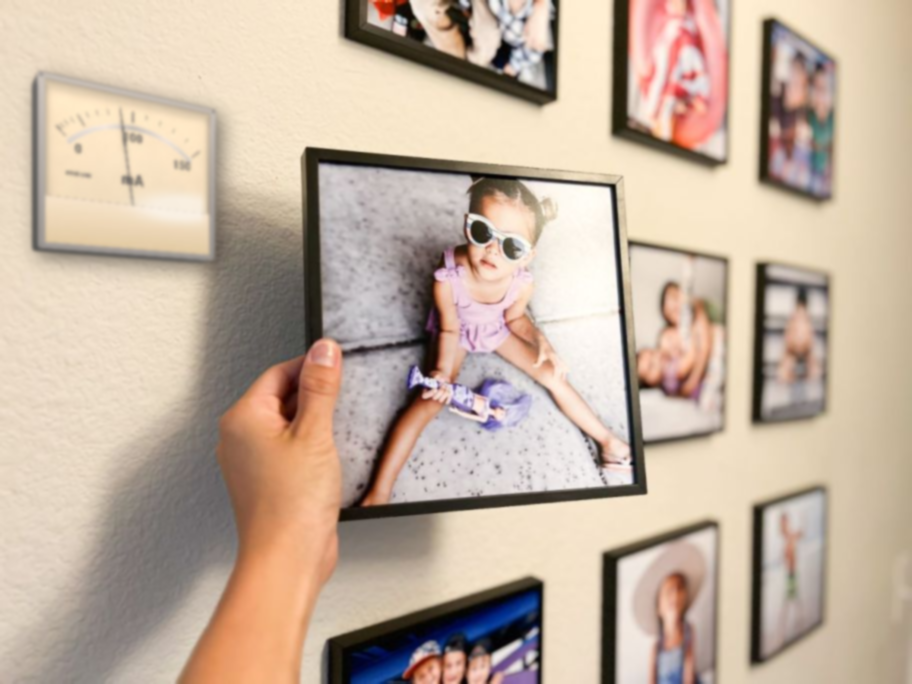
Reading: 90 mA
